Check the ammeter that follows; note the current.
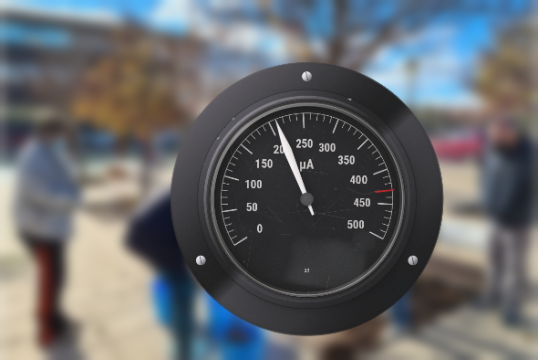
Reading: 210 µA
